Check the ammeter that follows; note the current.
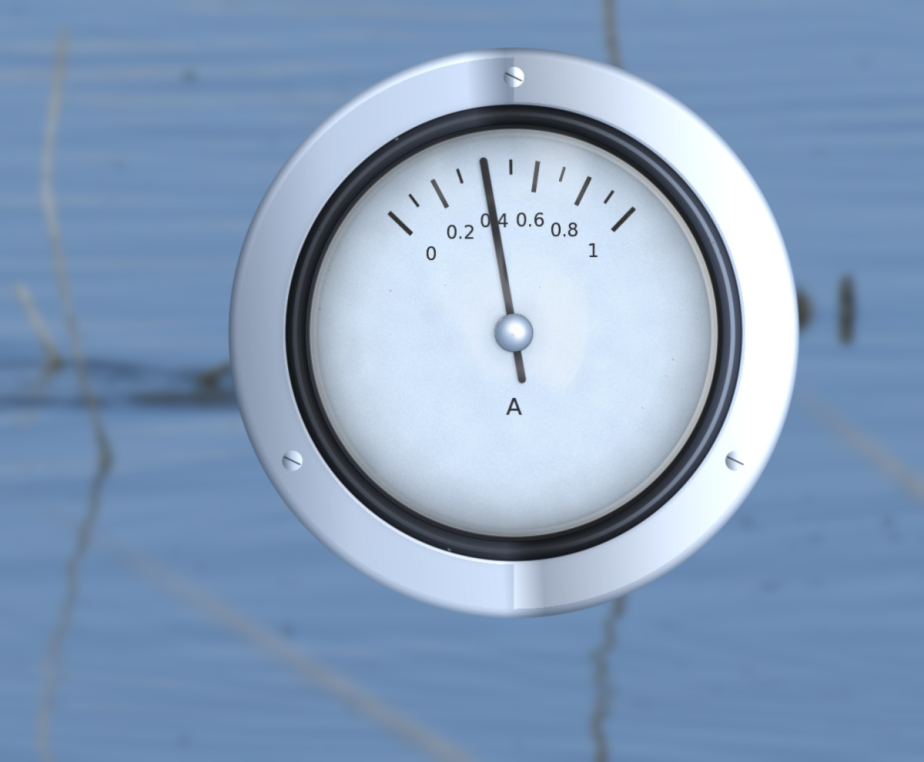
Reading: 0.4 A
